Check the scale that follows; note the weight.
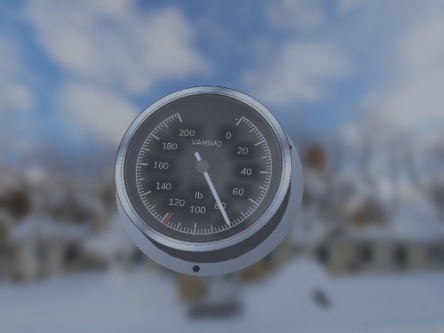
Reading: 80 lb
